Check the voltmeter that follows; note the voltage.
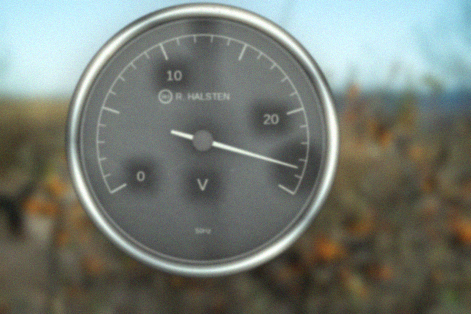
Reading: 23.5 V
